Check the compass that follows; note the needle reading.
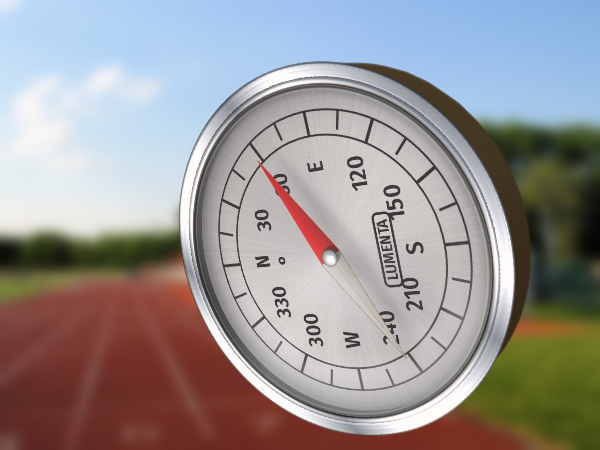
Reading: 60 °
